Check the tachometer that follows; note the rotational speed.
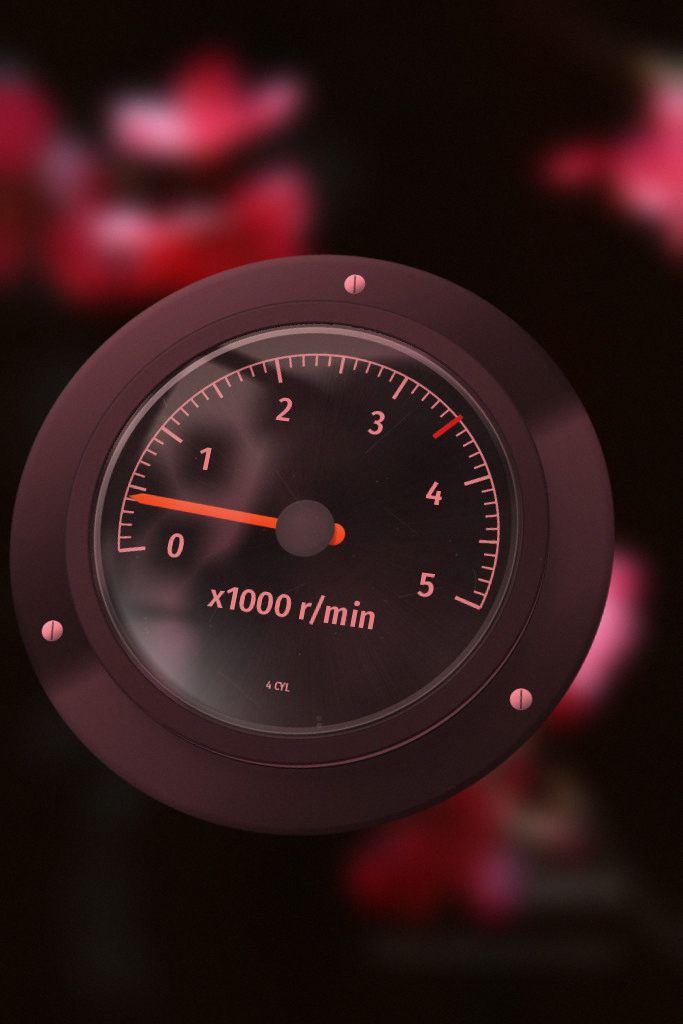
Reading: 400 rpm
